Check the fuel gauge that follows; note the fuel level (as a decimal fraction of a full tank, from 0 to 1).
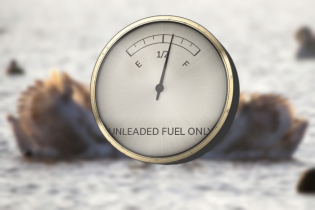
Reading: 0.625
